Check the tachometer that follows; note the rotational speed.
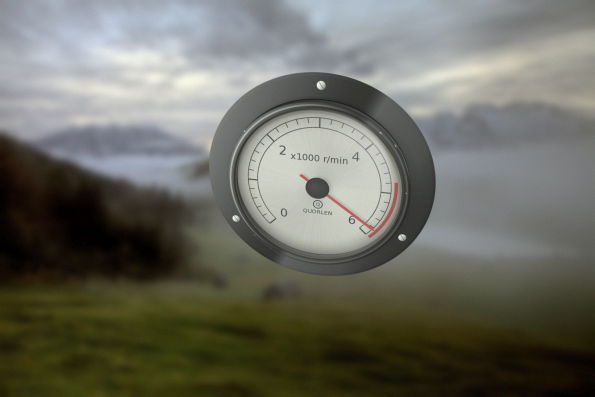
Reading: 5800 rpm
